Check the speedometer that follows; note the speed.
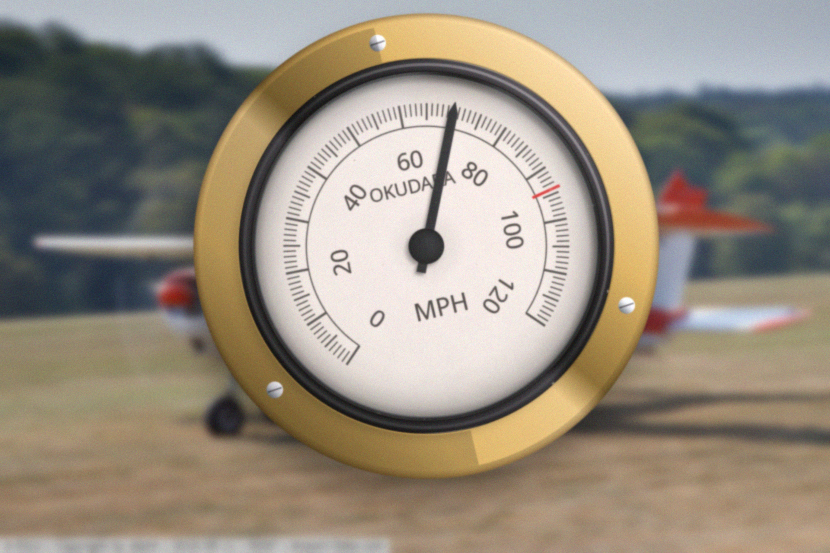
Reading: 70 mph
